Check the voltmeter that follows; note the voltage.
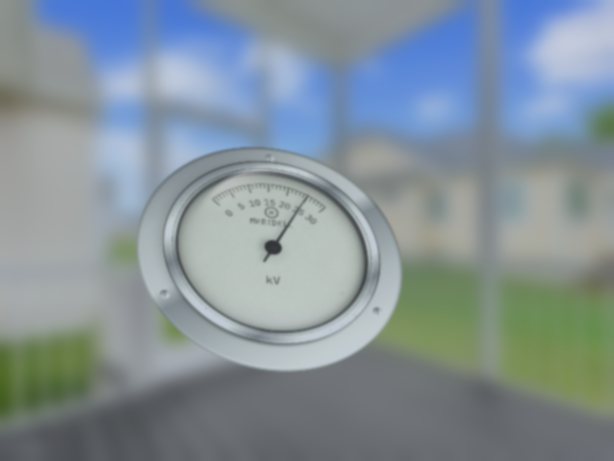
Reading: 25 kV
